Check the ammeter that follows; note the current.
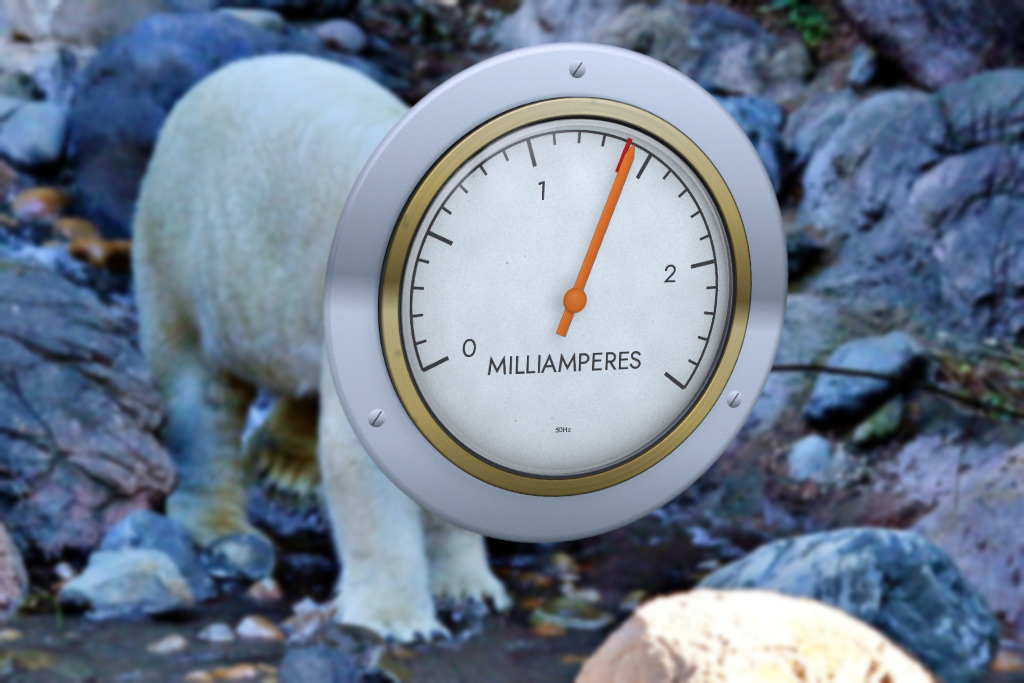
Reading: 1.4 mA
